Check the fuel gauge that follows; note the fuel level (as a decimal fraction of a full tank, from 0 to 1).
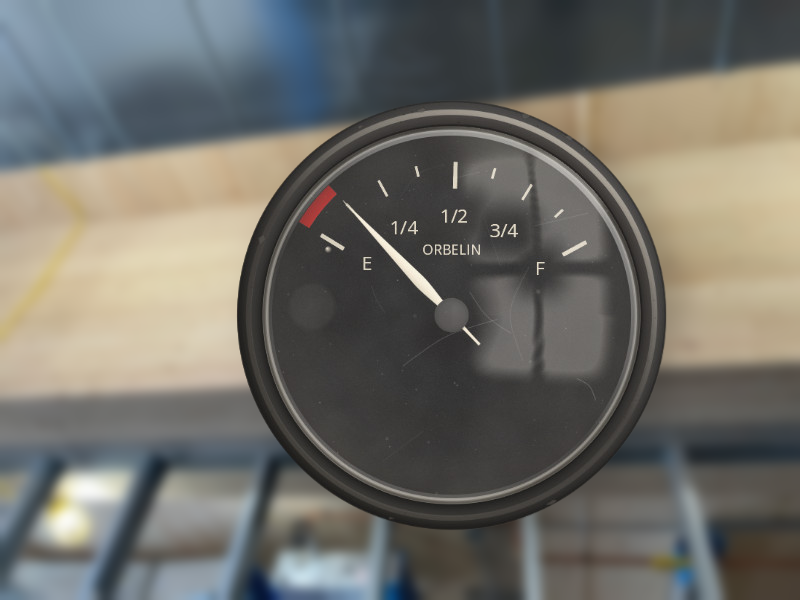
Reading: 0.125
